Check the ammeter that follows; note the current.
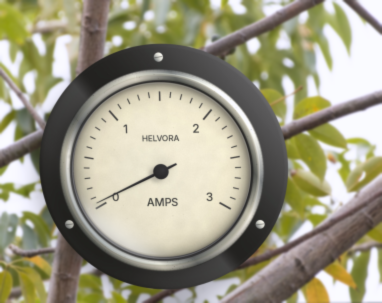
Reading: 0.05 A
